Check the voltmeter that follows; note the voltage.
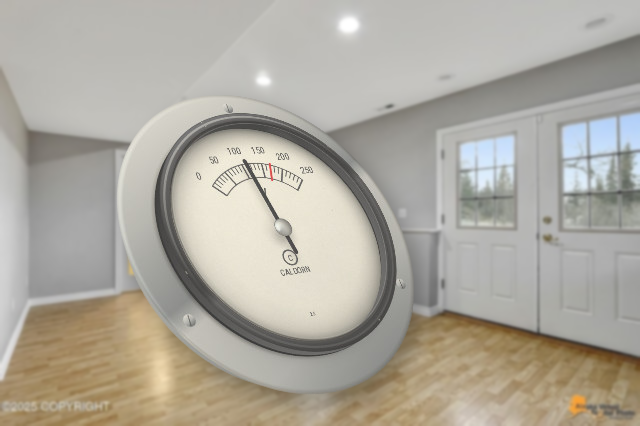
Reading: 100 V
